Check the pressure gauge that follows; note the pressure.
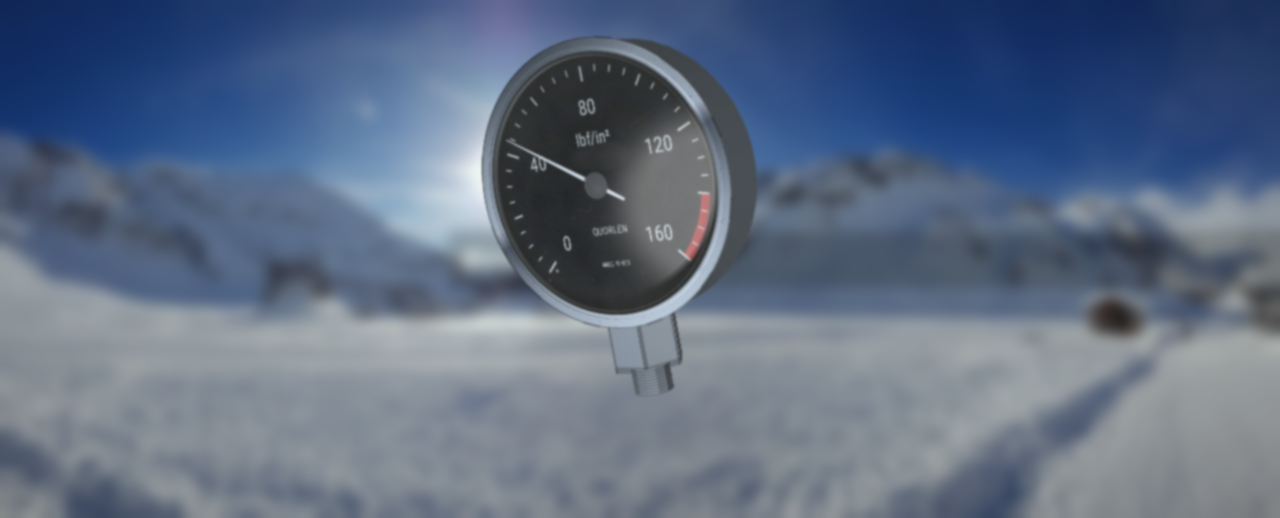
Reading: 45 psi
